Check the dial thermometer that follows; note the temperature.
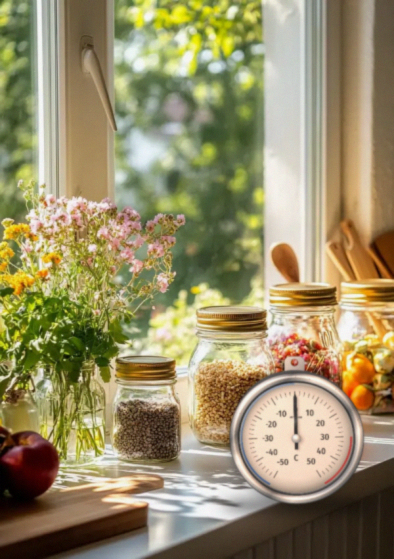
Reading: 0 °C
